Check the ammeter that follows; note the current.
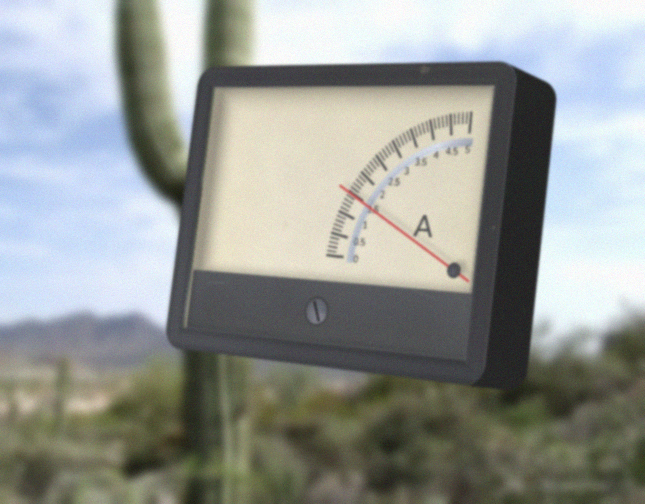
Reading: 1.5 A
